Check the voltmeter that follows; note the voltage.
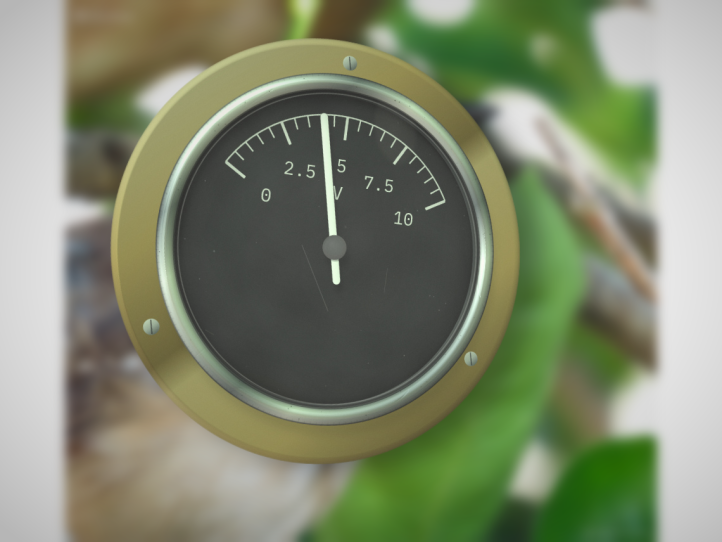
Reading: 4 V
